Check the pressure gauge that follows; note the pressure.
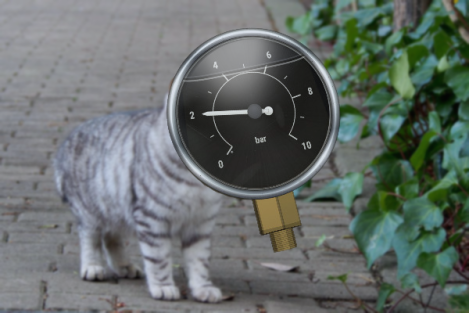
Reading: 2 bar
